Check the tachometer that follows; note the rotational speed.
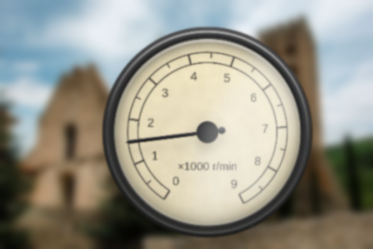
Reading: 1500 rpm
